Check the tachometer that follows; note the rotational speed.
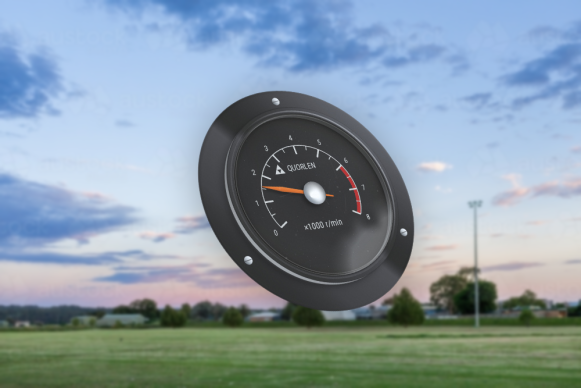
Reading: 1500 rpm
